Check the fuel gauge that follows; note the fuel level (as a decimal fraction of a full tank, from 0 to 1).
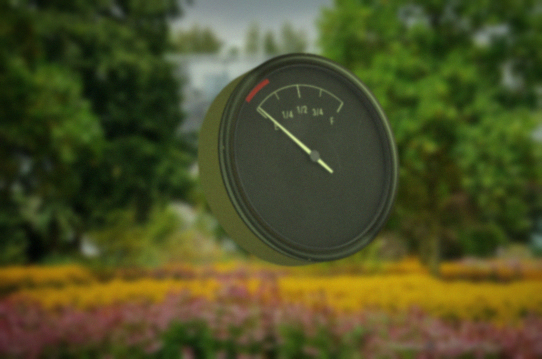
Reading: 0
